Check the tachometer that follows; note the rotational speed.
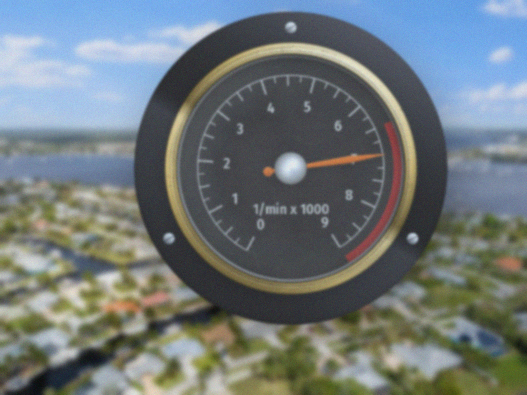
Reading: 7000 rpm
